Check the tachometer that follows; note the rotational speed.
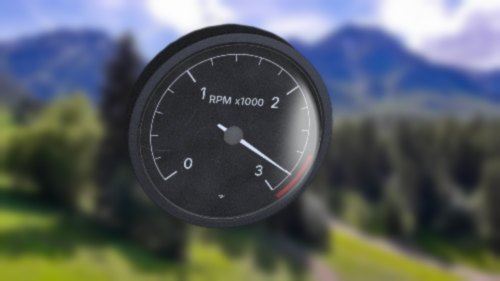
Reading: 2800 rpm
